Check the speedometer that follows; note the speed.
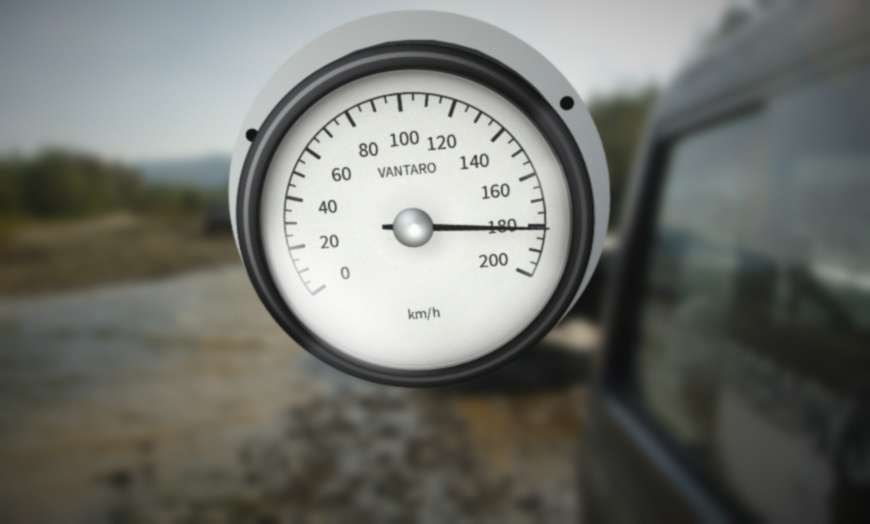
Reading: 180 km/h
